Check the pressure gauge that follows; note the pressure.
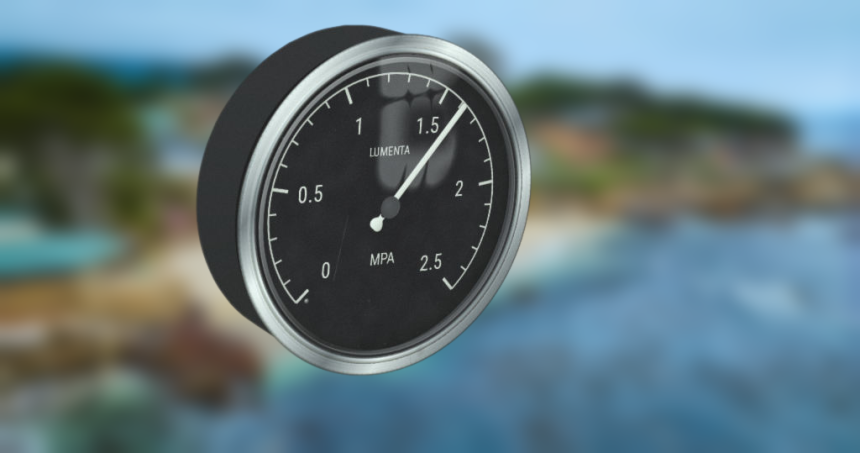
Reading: 1.6 MPa
